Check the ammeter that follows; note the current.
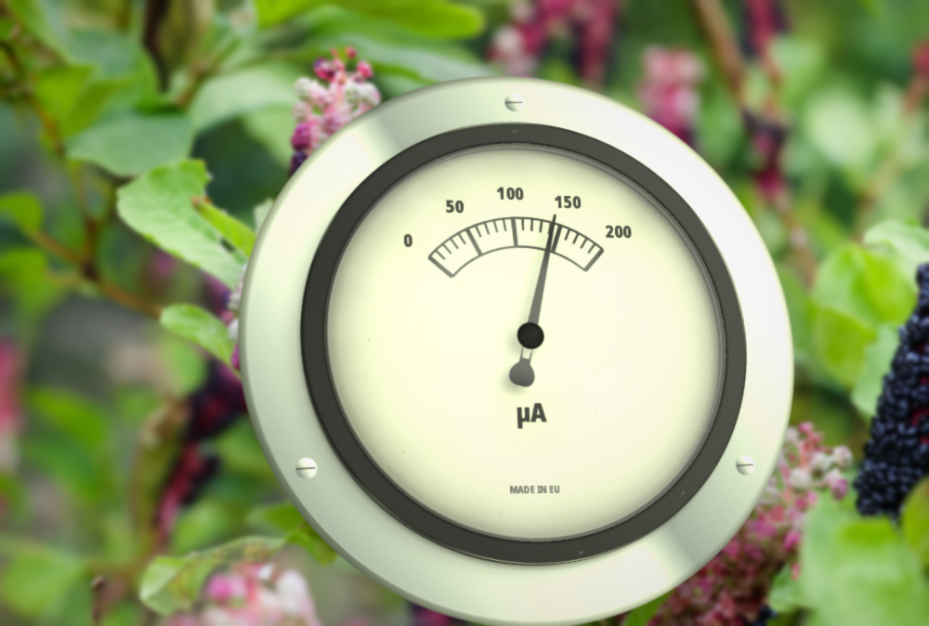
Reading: 140 µA
